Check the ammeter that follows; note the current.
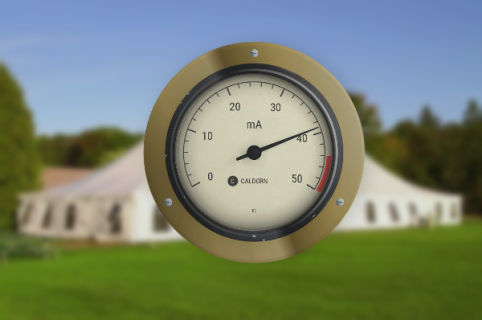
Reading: 39 mA
